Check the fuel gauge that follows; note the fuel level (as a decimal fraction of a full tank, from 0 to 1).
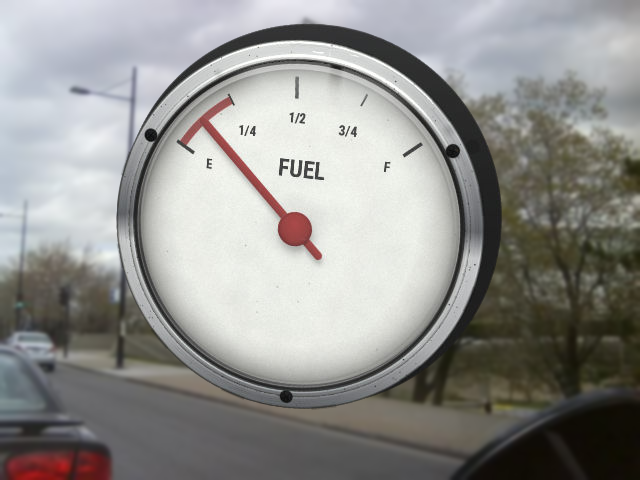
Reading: 0.125
